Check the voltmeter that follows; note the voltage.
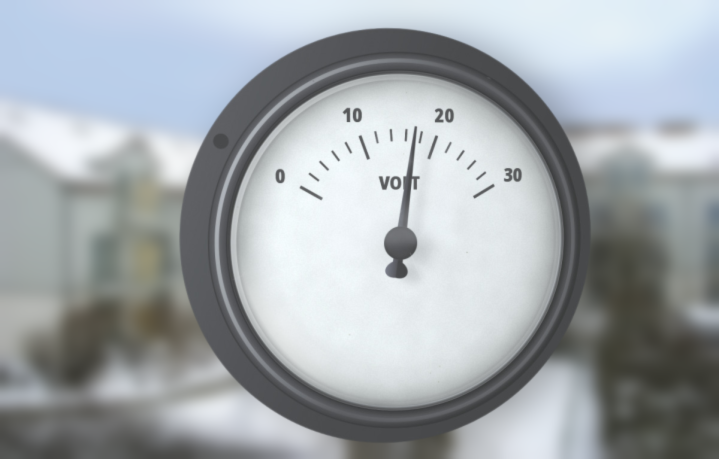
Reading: 17 V
